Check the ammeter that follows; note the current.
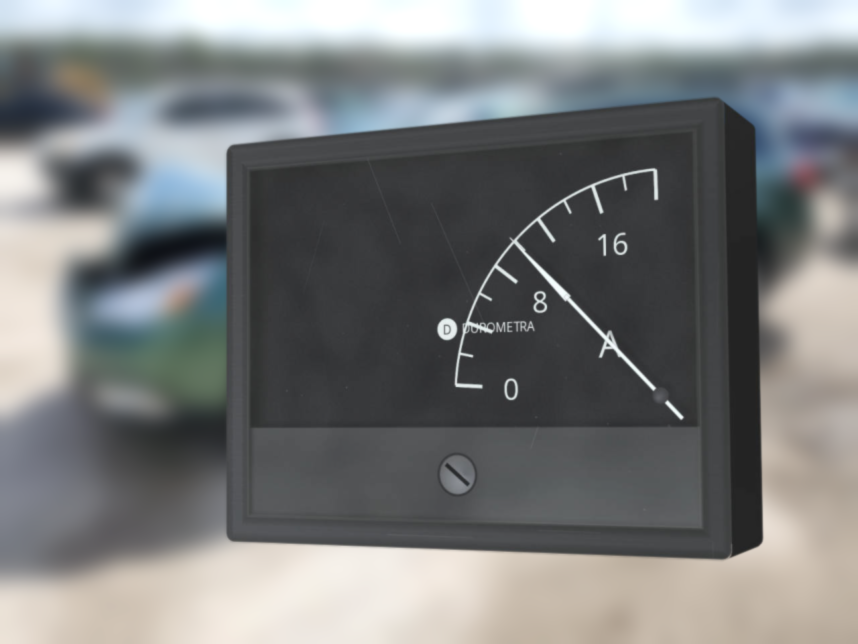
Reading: 10 A
